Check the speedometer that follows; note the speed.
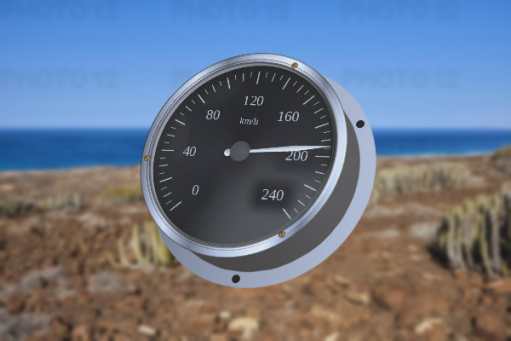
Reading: 195 km/h
